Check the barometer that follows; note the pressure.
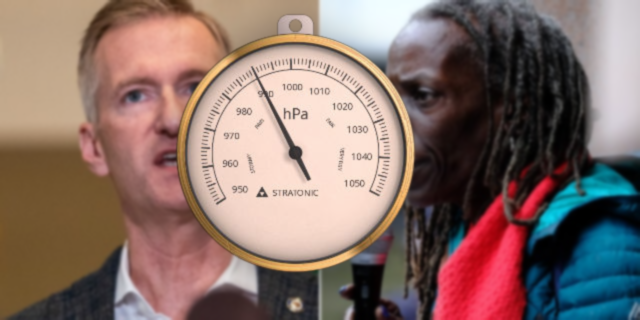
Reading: 990 hPa
